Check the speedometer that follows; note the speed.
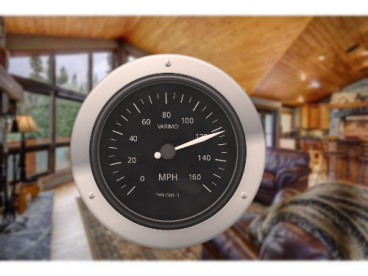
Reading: 122.5 mph
